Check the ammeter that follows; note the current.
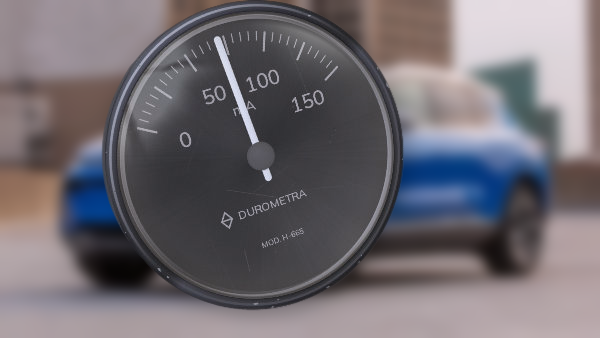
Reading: 70 mA
